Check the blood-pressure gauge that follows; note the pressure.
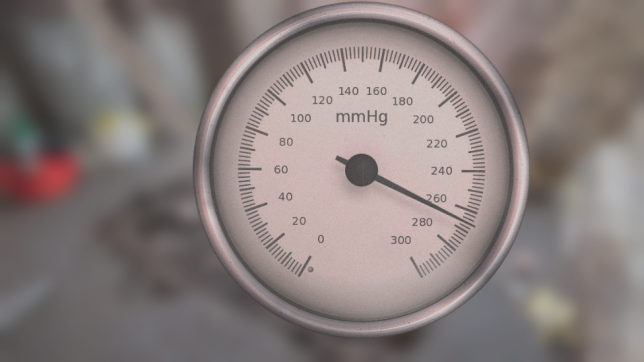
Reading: 266 mmHg
